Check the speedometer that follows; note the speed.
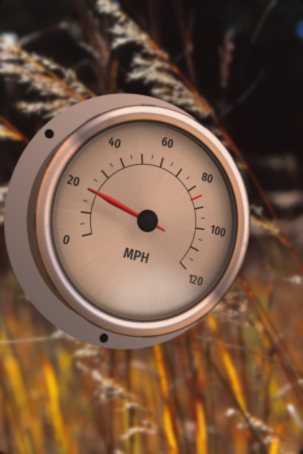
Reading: 20 mph
